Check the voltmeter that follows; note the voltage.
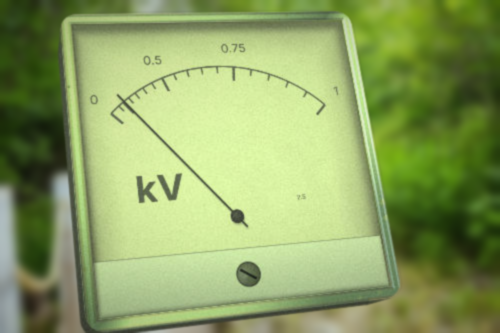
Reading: 0.25 kV
